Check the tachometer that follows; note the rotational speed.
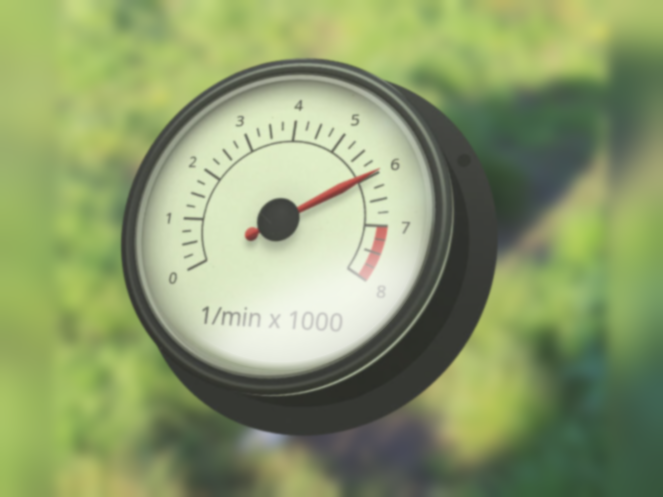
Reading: 6000 rpm
